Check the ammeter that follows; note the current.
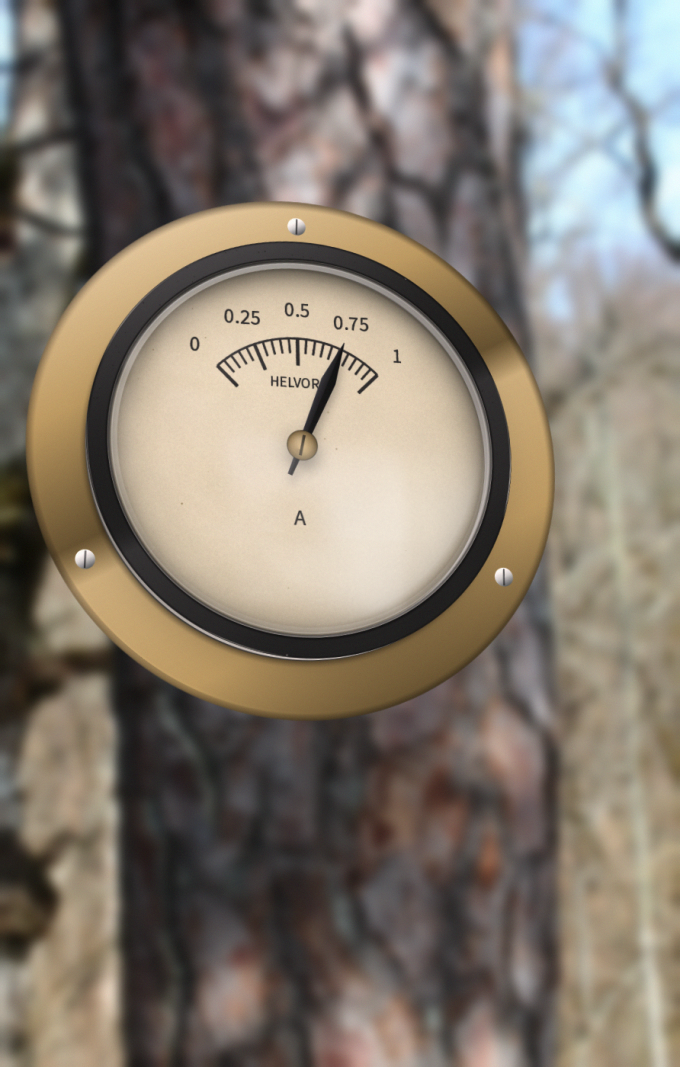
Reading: 0.75 A
